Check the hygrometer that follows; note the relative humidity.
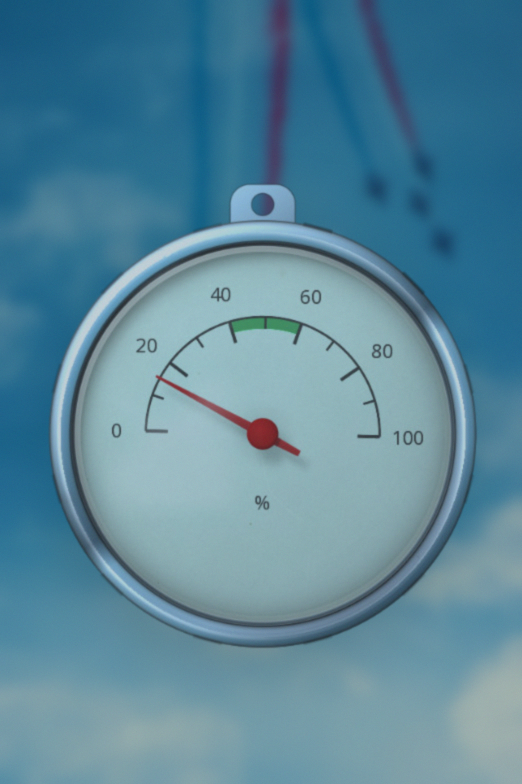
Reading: 15 %
